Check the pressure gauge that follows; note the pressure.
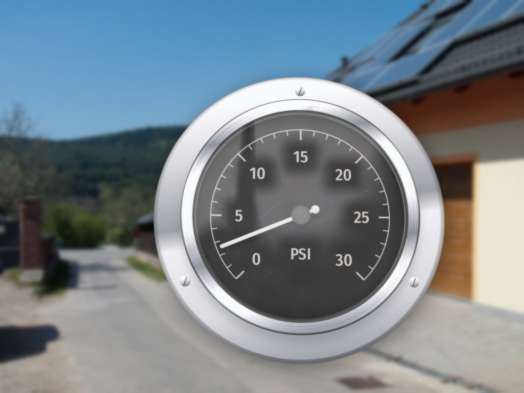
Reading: 2.5 psi
